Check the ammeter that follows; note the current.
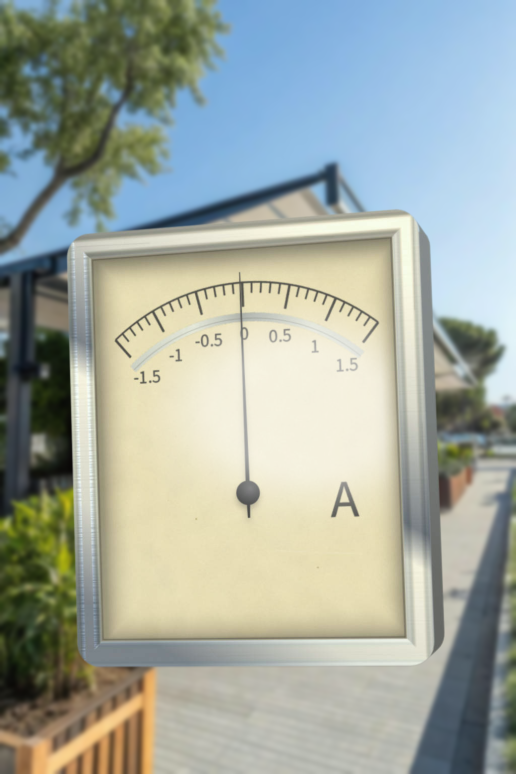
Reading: 0 A
